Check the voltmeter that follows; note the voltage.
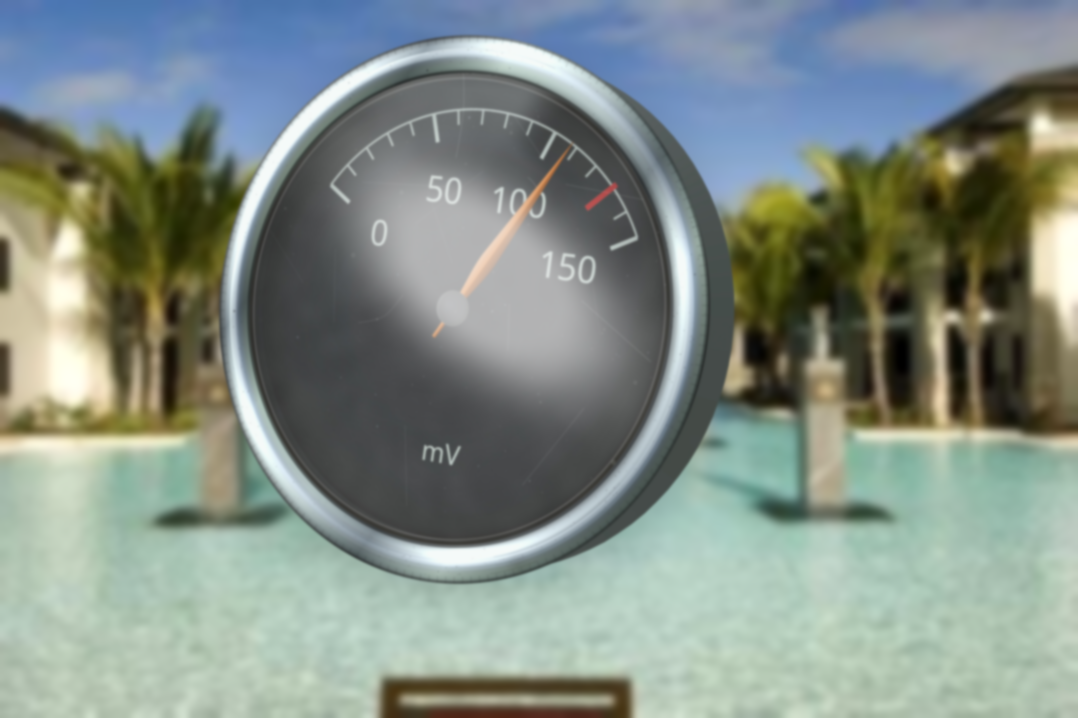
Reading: 110 mV
